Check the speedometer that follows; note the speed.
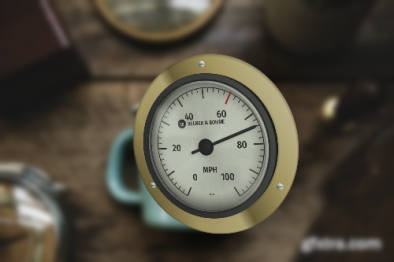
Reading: 74 mph
